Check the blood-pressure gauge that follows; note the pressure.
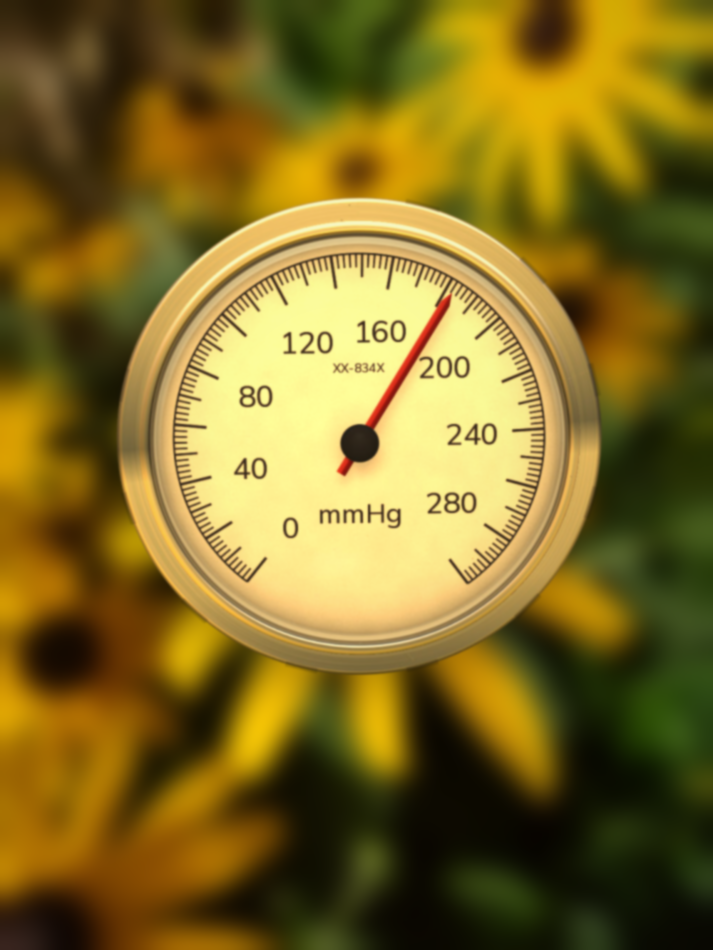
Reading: 182 mmHg
